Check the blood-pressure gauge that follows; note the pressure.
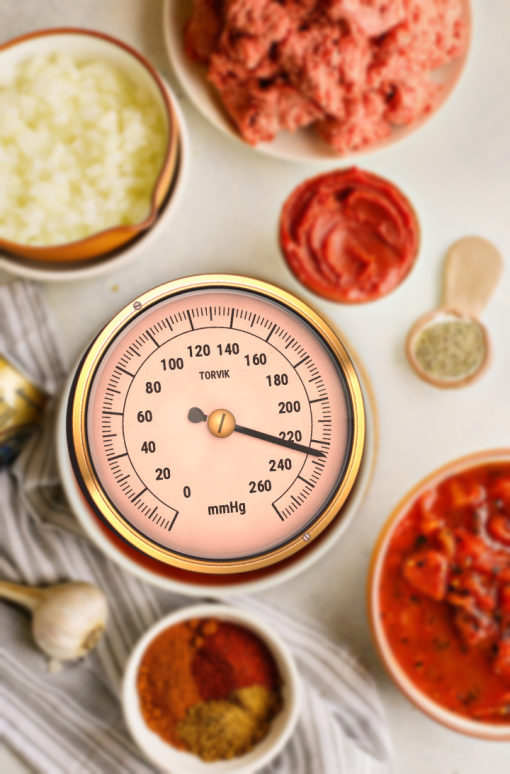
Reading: 226 mmHg
